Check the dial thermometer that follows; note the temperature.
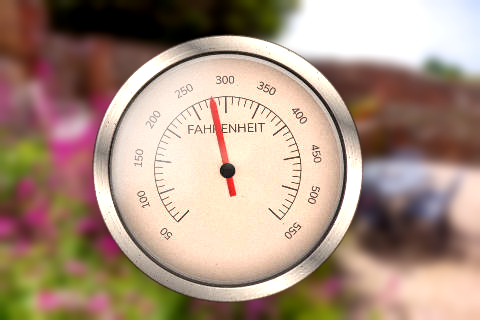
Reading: 280 °F
